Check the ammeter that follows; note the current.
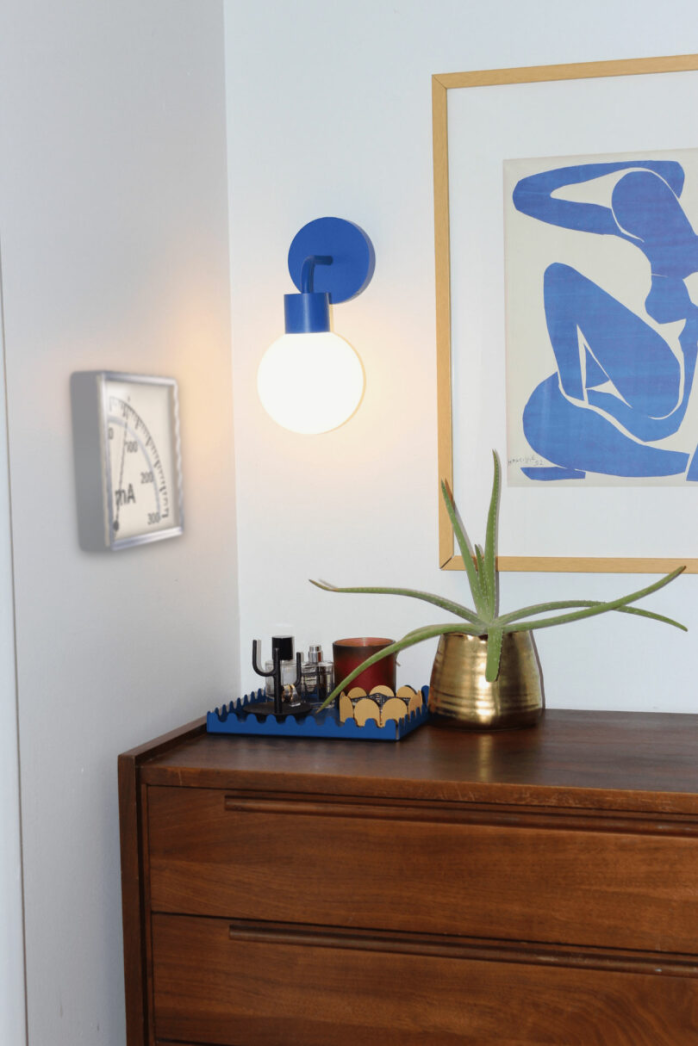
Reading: 50 mA
